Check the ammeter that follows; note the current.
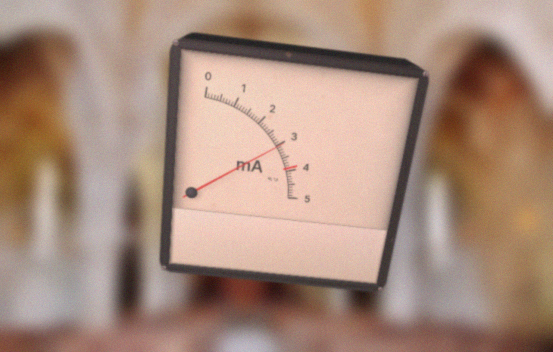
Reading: 3 mA
